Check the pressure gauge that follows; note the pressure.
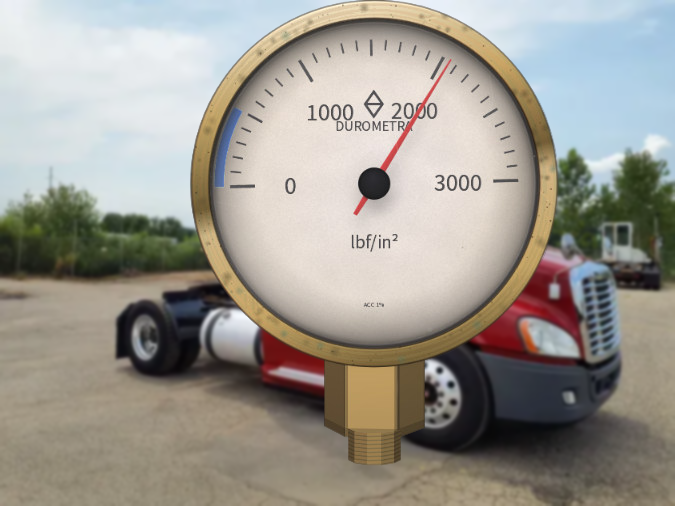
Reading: 2050 psi
